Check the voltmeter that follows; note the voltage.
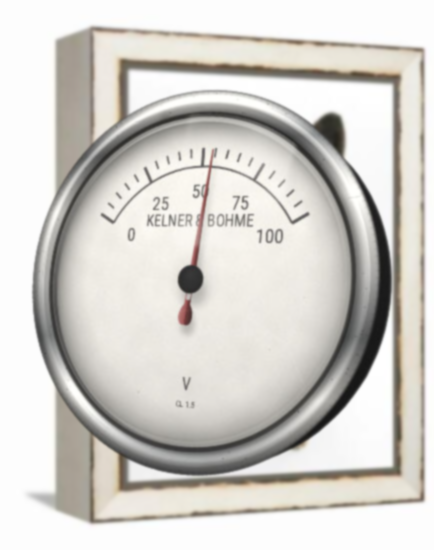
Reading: 55 V
